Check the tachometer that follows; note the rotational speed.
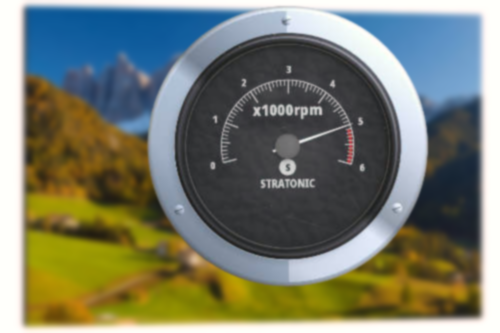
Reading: 5000 rpm
